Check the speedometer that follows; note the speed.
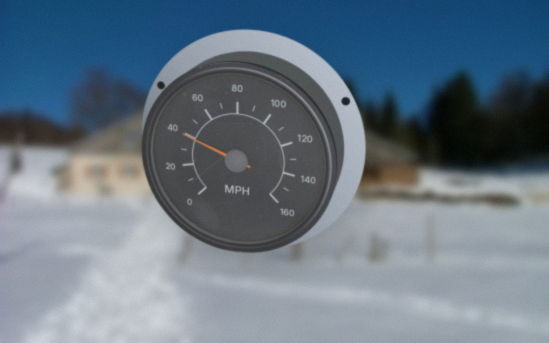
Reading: 40 mph
